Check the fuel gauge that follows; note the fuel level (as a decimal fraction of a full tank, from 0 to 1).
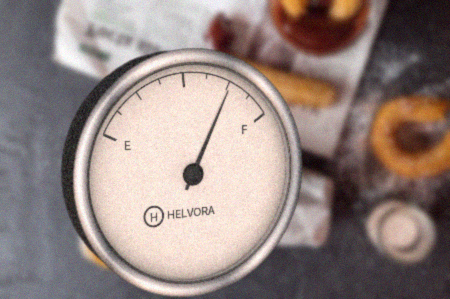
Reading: 0.75
